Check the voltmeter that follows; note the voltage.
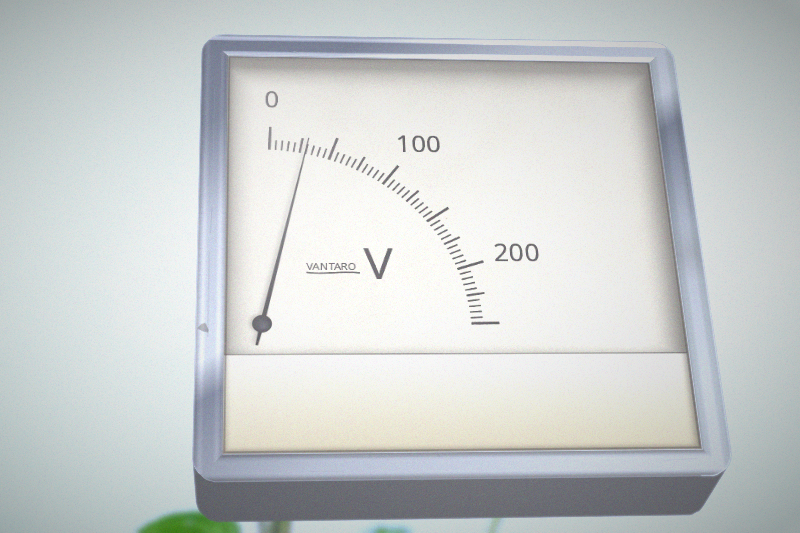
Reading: 30 V
